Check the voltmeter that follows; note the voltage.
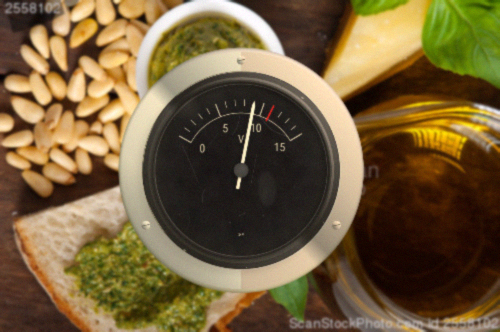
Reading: 9 V
